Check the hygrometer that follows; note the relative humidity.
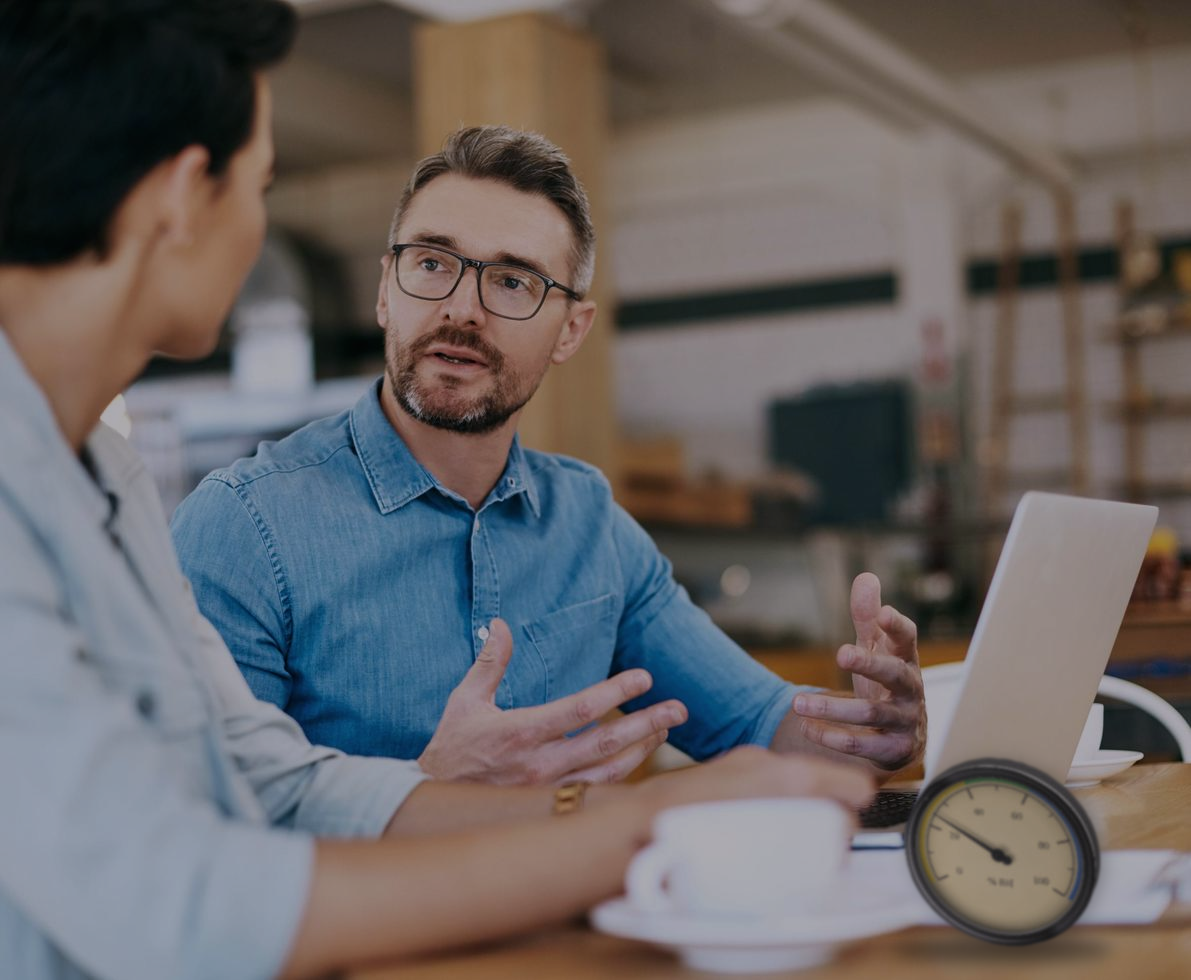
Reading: 25 %
